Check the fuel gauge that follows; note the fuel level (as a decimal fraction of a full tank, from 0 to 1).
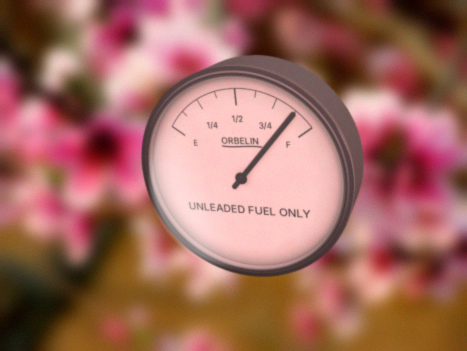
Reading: 0.875
